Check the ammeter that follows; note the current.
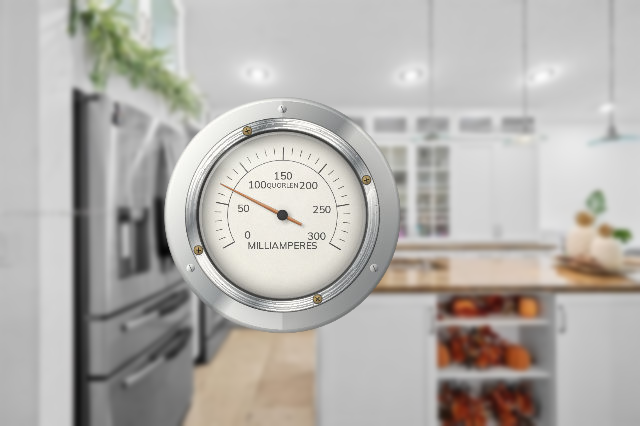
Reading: 70 mA
